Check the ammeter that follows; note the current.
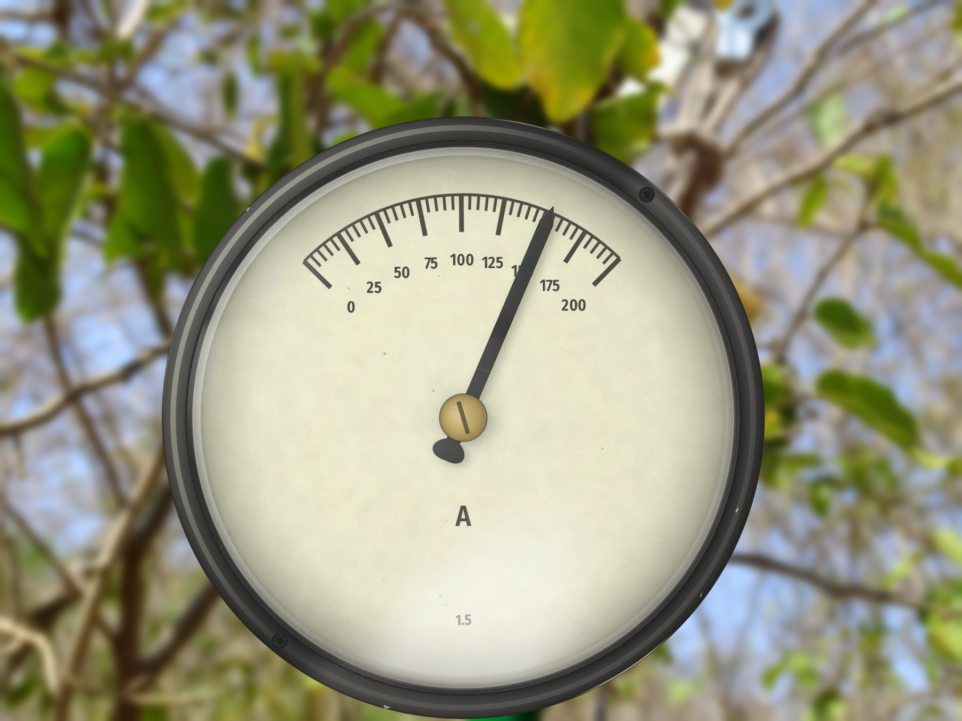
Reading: 152.5 A
